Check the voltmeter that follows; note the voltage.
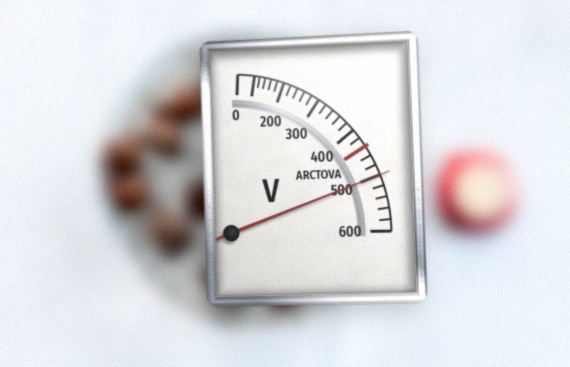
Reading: 500 V
